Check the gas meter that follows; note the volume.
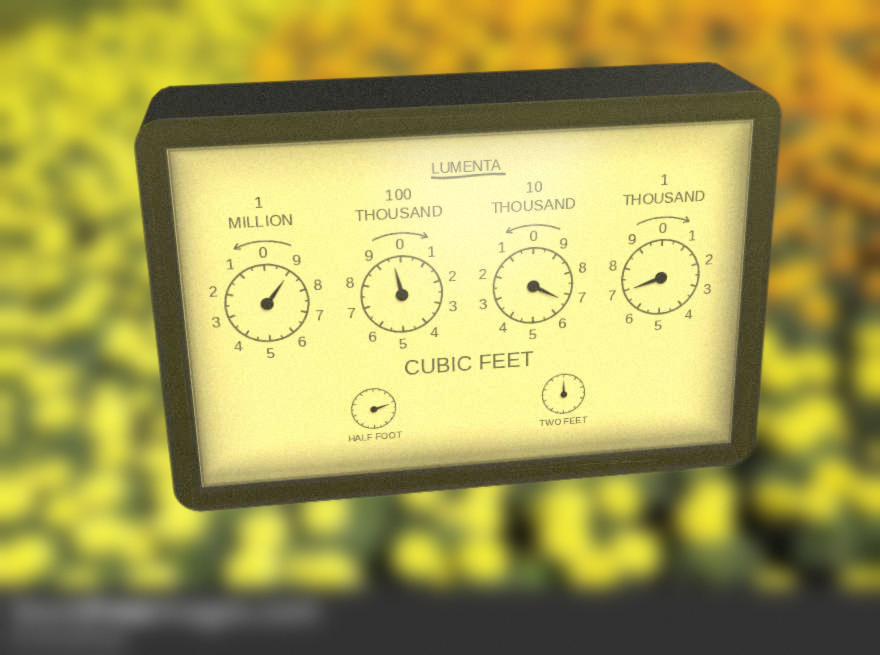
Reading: 896700 ft³
